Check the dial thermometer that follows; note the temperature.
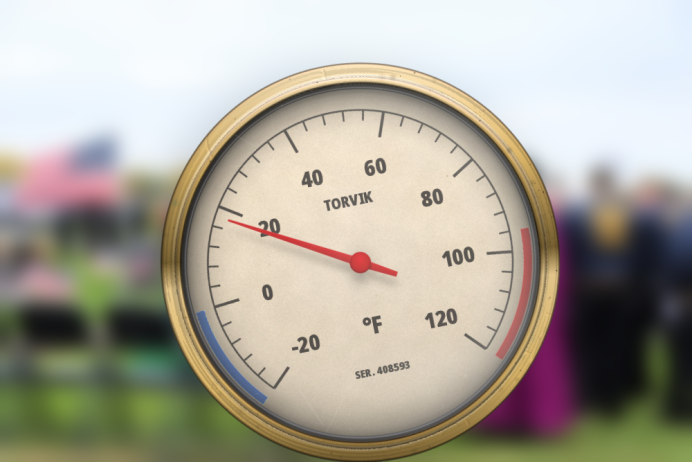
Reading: 18 °F
